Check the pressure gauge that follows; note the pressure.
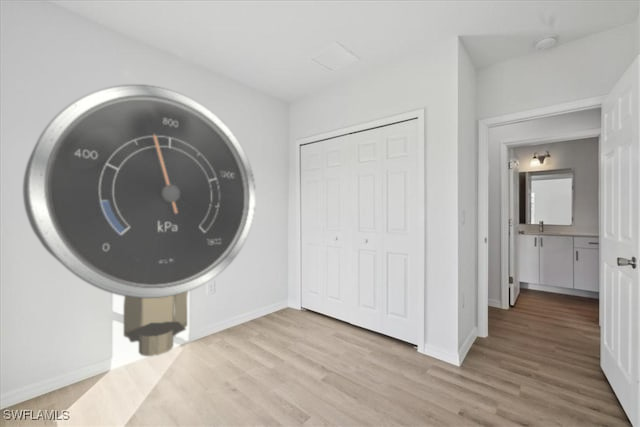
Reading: 700 kPa
